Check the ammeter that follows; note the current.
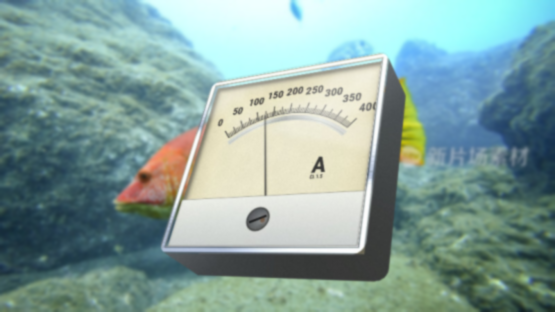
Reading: 125 A
